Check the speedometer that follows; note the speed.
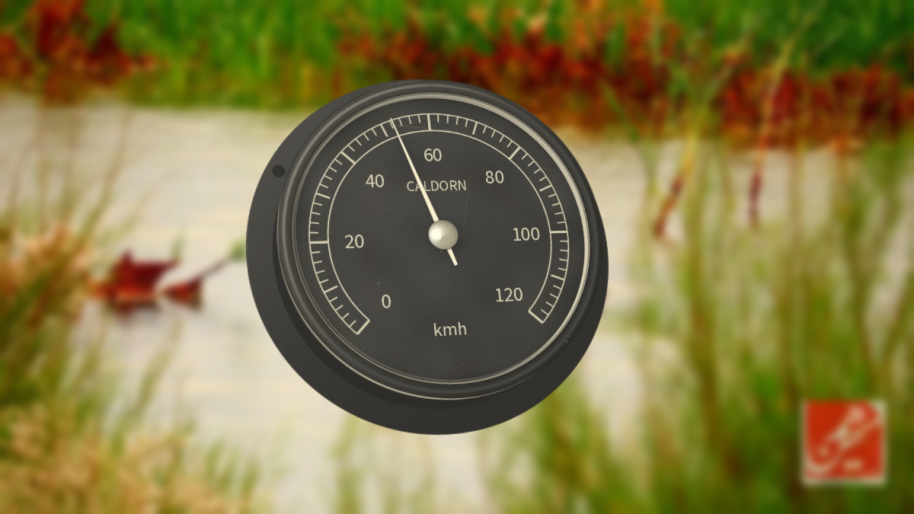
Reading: 52 km/h
